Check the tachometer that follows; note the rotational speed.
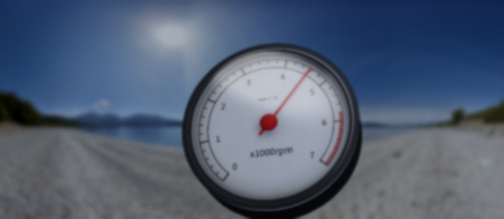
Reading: 4600 rpm
